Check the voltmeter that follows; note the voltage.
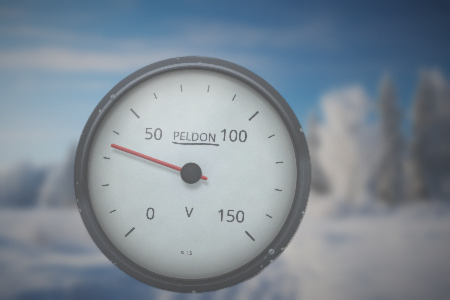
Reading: 35 V
